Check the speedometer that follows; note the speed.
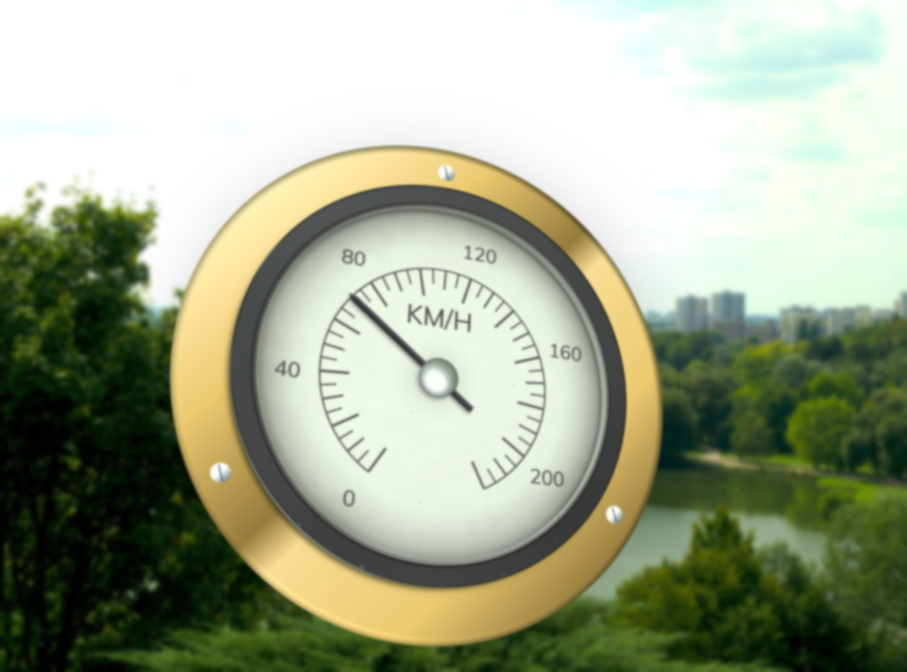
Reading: 70 km/h
